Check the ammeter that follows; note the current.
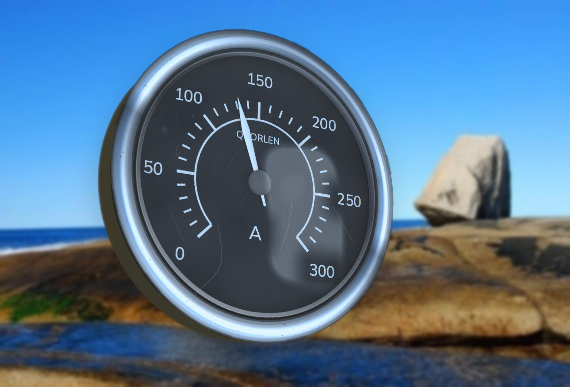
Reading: 130 A
